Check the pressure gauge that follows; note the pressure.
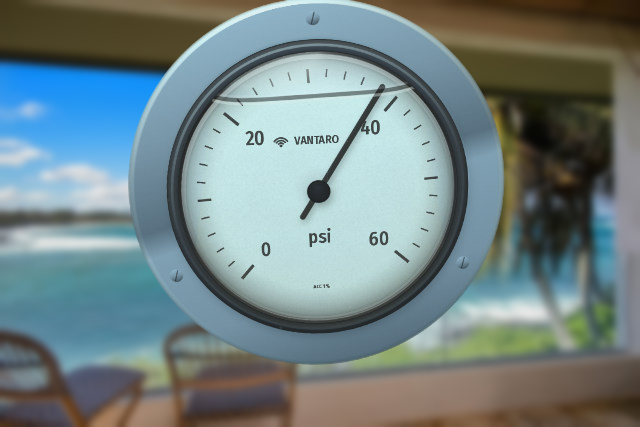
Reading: 38 psi
